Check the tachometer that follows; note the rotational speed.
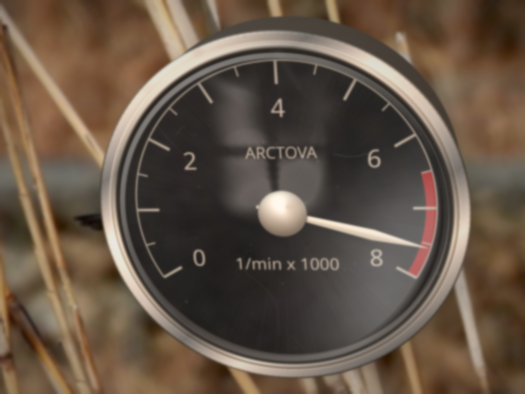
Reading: 7500 rpm
